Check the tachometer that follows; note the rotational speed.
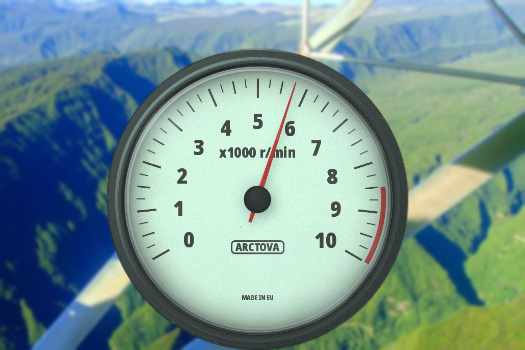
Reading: 5750 rpm
